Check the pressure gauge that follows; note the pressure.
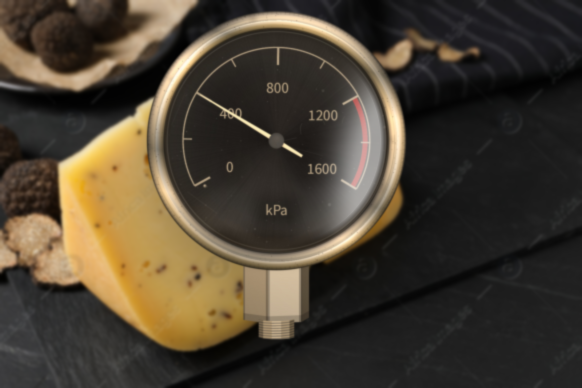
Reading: 400 kPa
